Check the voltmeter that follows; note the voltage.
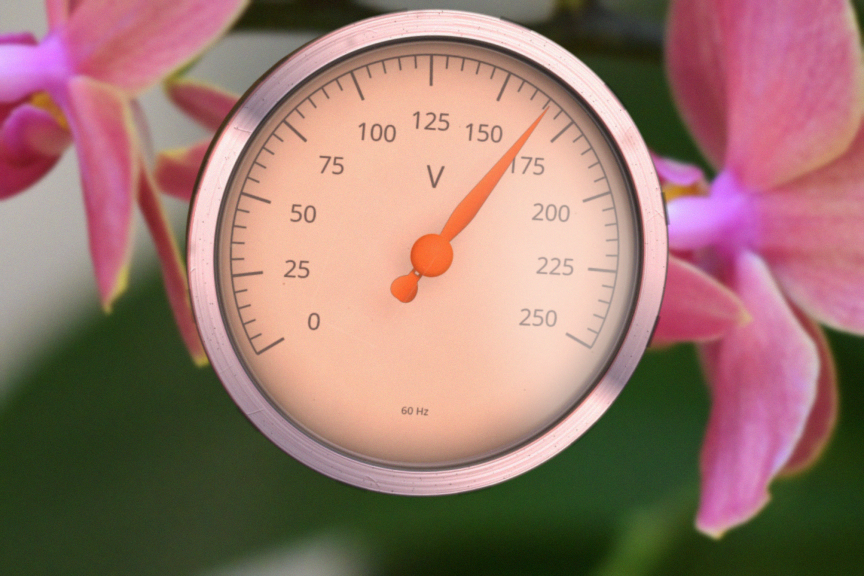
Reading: 165 V
